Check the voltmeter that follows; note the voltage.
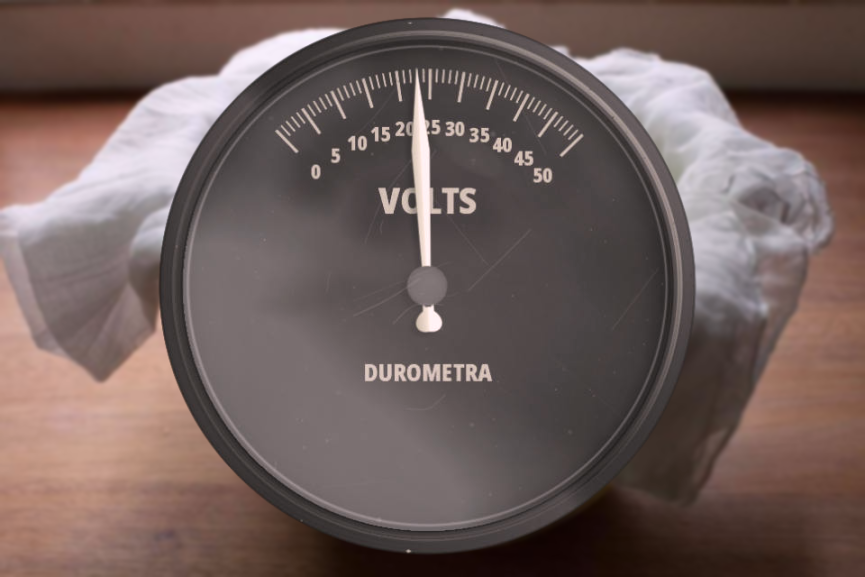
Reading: 23 V
